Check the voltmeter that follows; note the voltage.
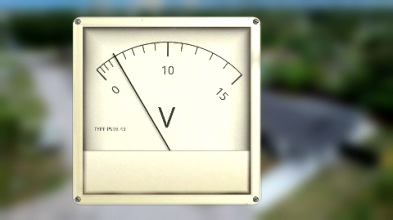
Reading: 5 V
